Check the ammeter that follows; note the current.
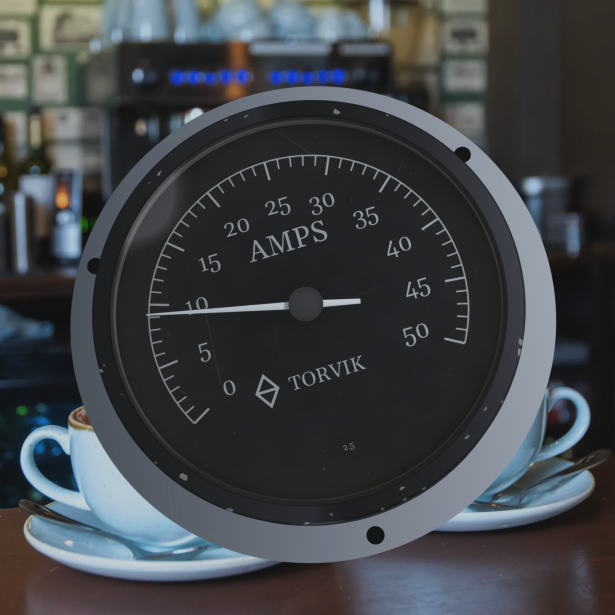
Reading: 9 A
